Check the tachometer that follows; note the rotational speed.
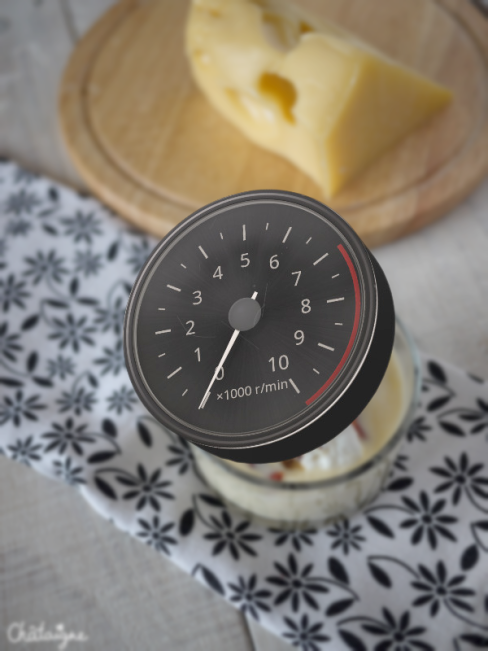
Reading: 0 rpm
